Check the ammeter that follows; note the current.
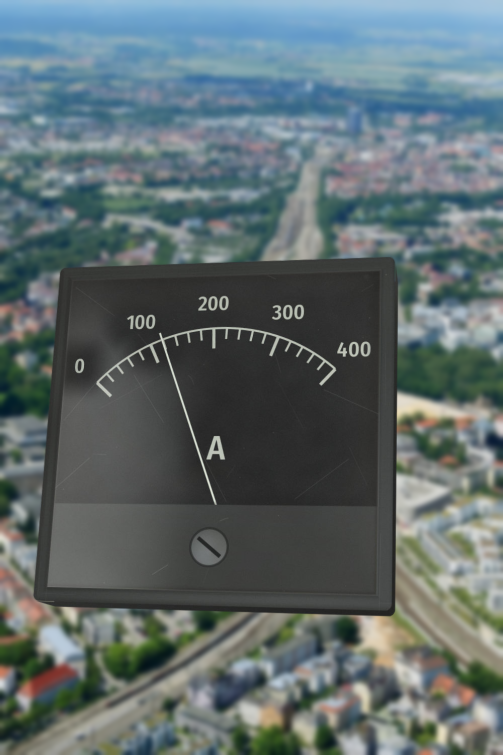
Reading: 120 A
